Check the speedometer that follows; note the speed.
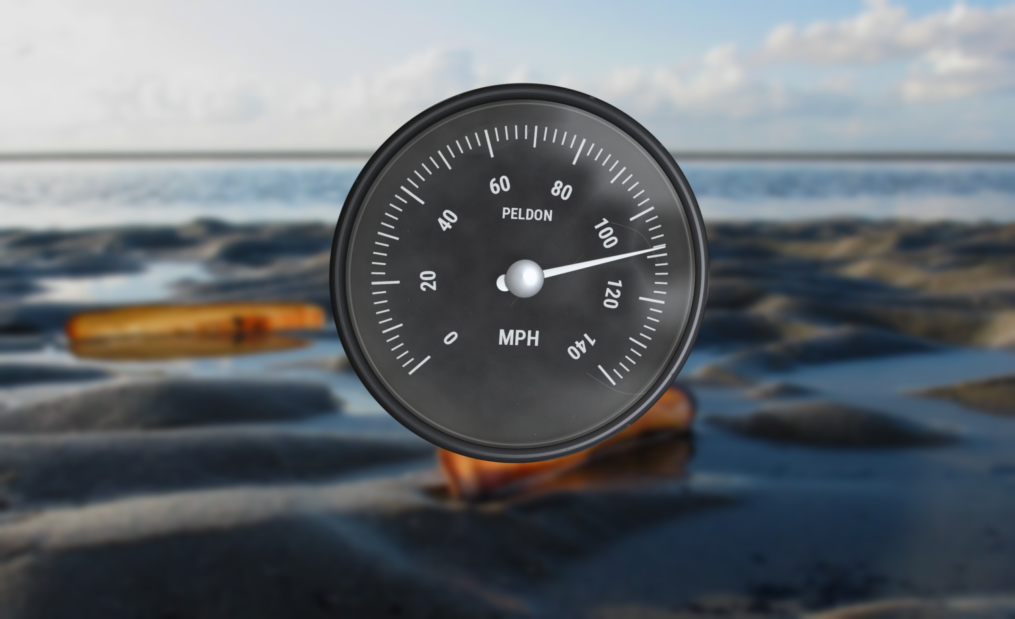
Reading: 108 mph
